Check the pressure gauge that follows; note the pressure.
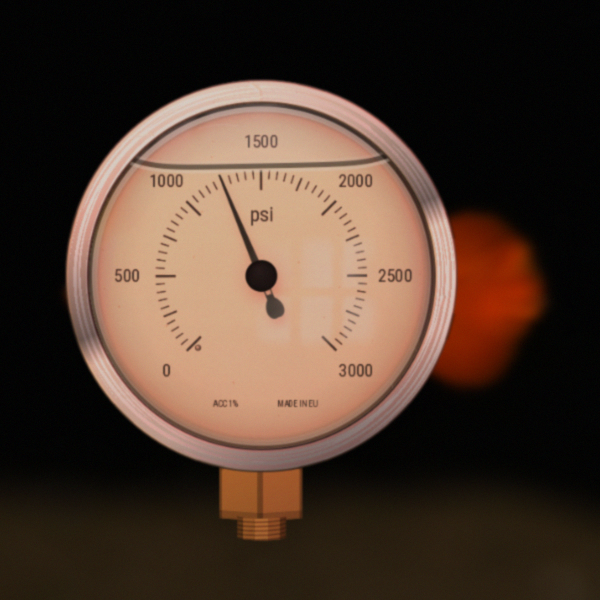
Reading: 1250 psi
